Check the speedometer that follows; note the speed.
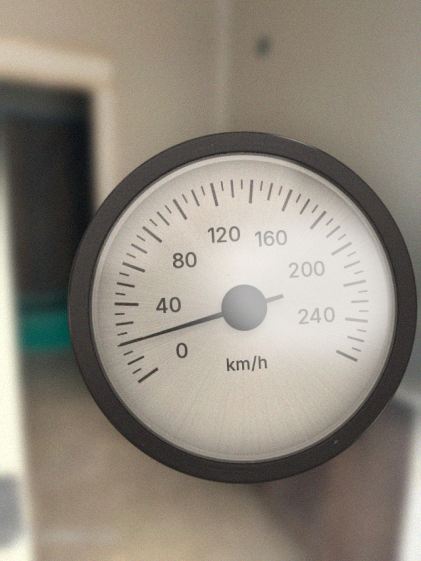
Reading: 20 km/h
